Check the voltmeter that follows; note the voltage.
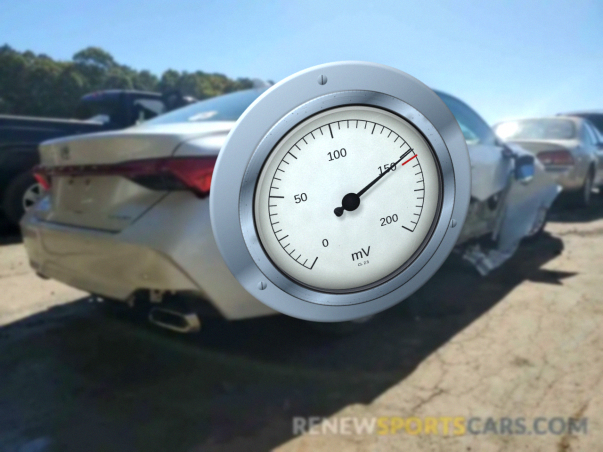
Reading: 150 mV
